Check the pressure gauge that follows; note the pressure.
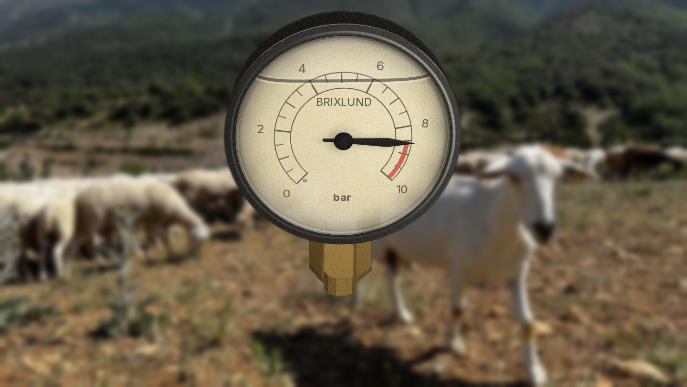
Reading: 8.5 bar
